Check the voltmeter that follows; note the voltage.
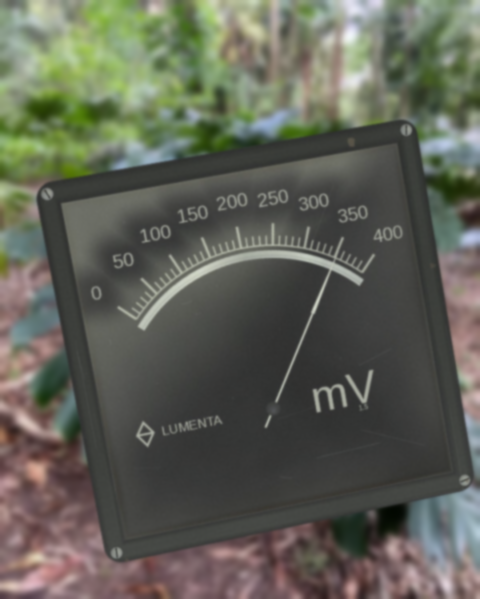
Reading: 350 mV
